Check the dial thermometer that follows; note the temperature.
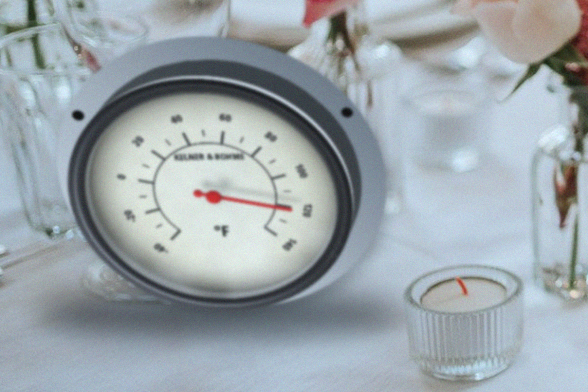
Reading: 120 °F
